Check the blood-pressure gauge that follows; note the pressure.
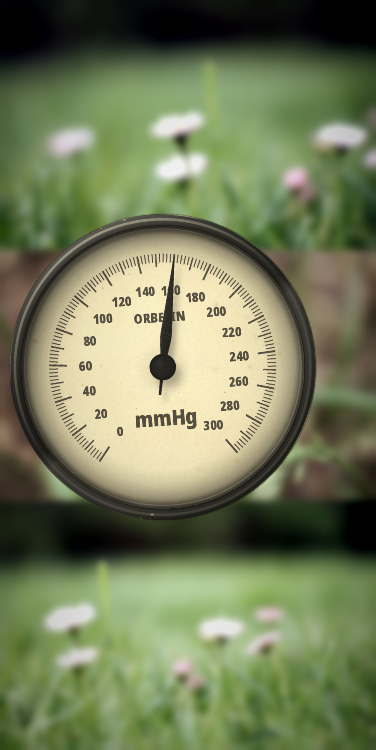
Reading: 160 mmHg
